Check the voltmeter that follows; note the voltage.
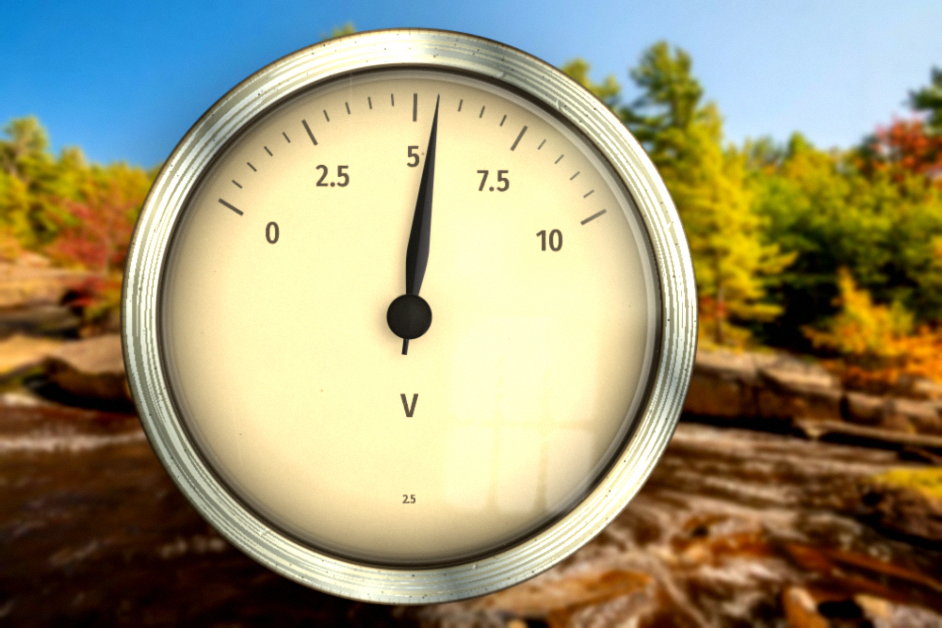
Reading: 5.5 V
